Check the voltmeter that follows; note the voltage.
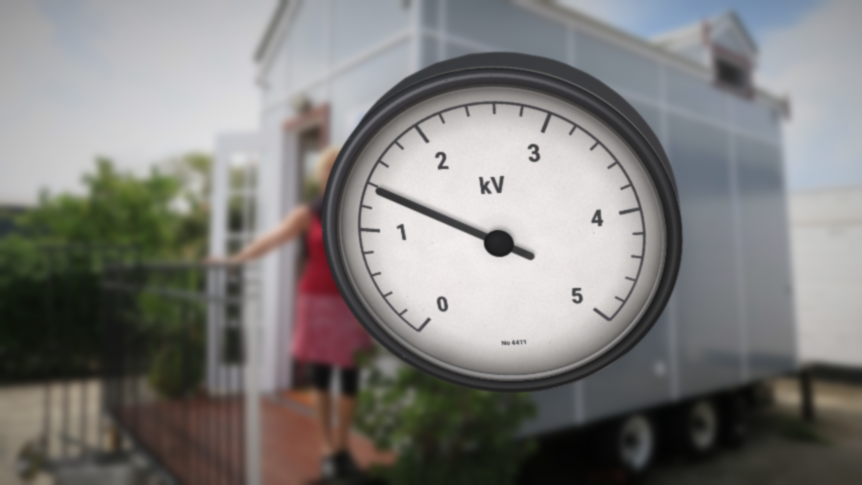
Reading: 1.4 kV
